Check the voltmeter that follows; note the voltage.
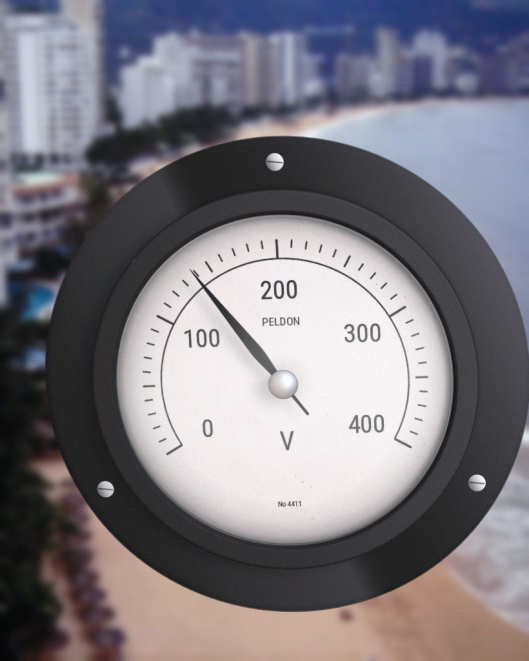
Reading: 140 V
